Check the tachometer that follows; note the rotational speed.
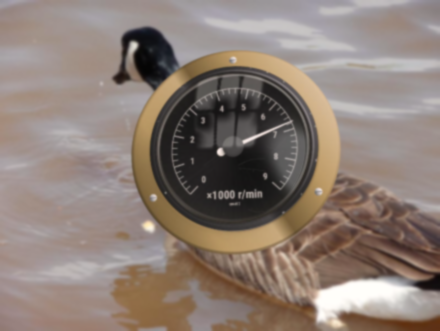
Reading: 6800 rpm
